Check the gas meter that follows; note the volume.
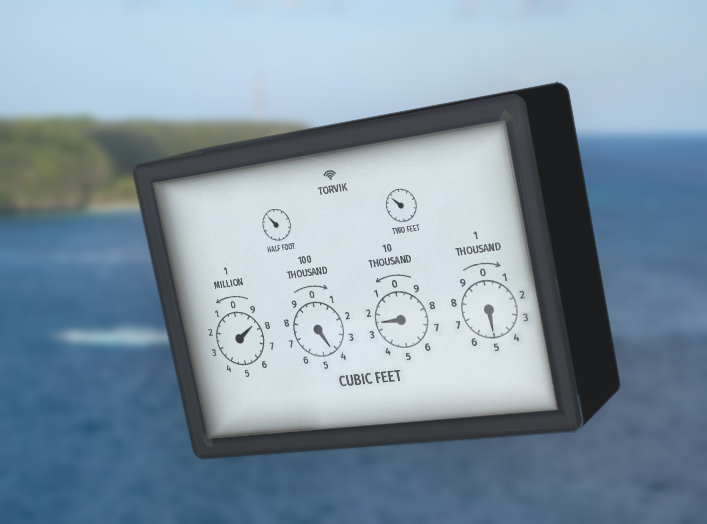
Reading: 842500 ft³
